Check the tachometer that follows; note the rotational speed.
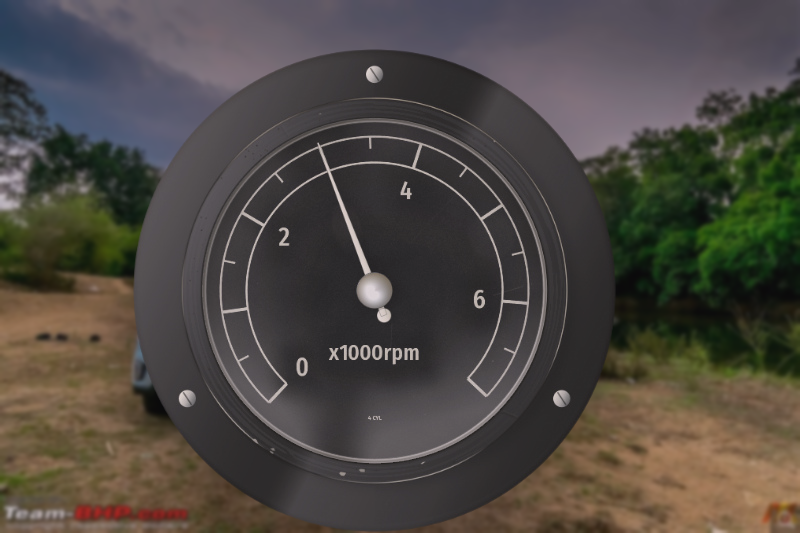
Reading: 3000 rpm
